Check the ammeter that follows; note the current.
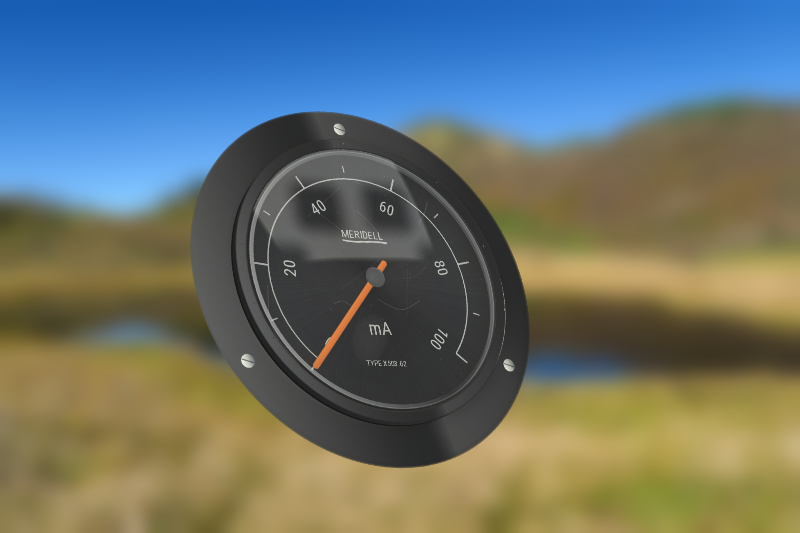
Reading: 0 mA
